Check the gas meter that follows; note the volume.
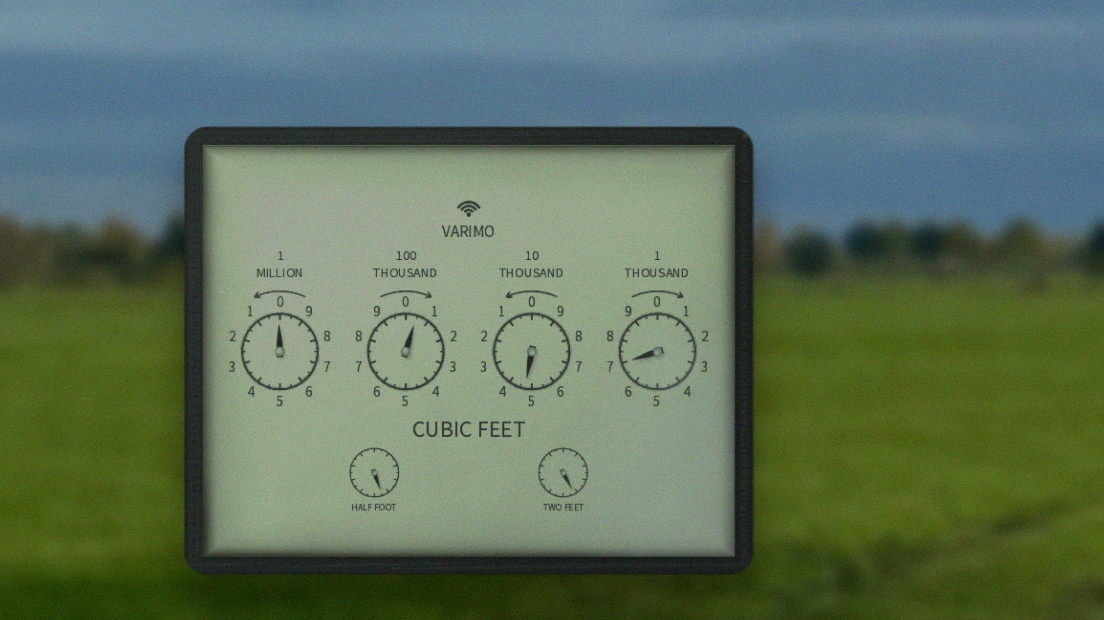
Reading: 4700 ft³
